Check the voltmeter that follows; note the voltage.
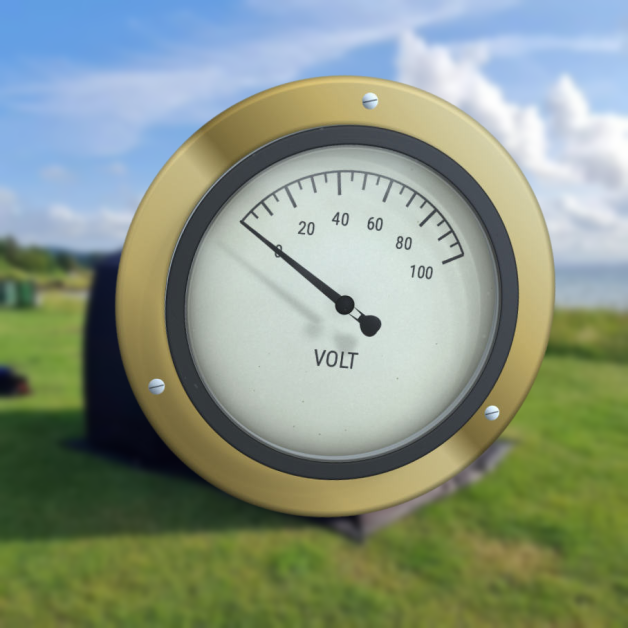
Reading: 0 V
